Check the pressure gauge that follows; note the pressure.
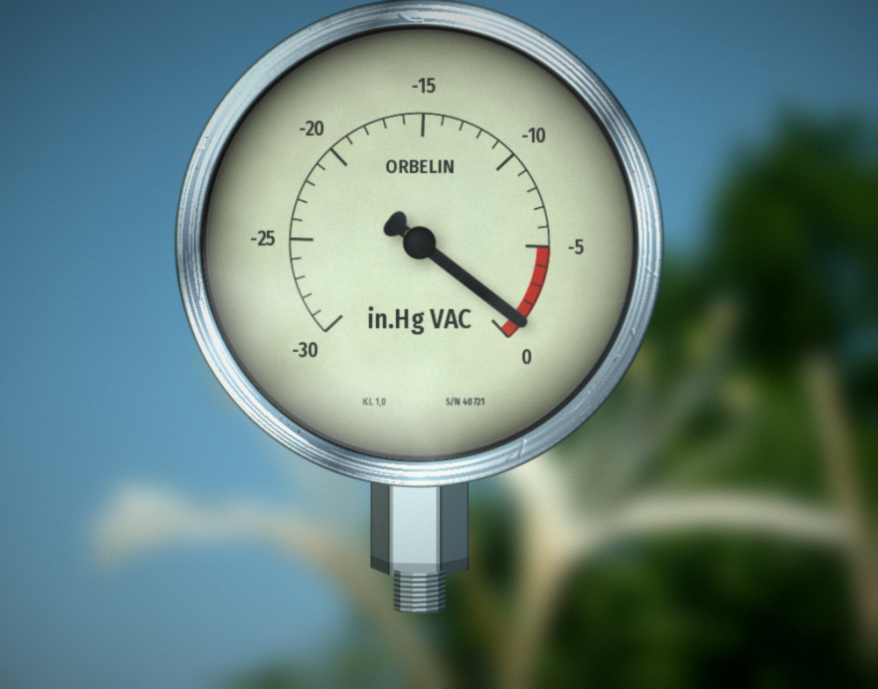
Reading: -1 inHg
